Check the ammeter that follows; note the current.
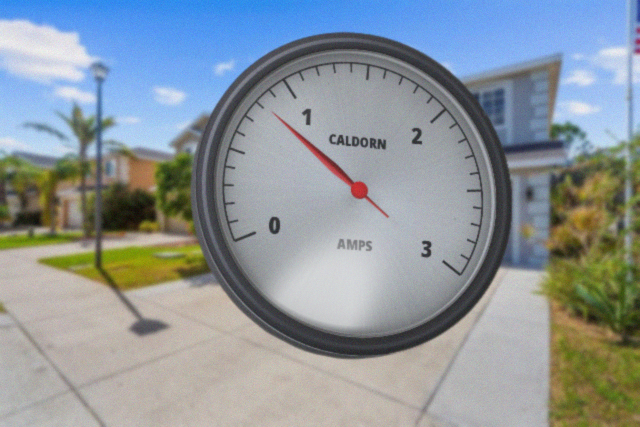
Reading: 0.8 A
